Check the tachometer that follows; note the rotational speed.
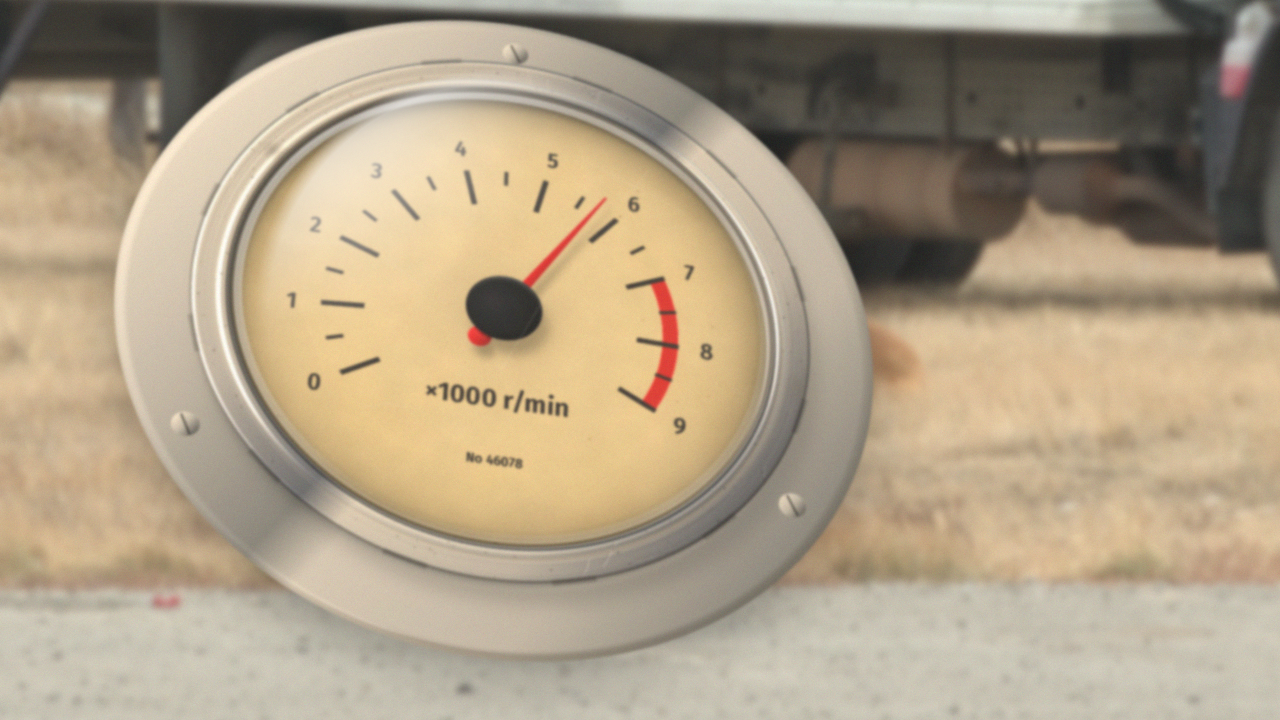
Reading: 5750 rpm
